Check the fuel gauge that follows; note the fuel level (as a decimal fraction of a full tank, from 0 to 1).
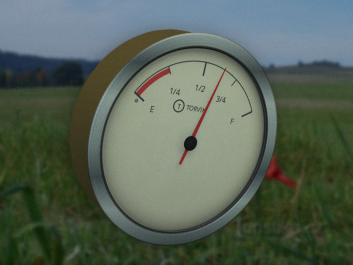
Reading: 0.625
